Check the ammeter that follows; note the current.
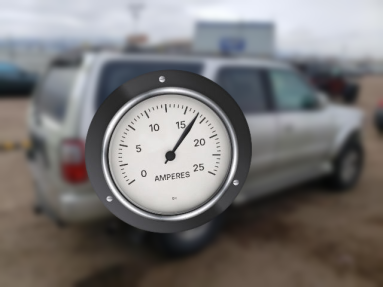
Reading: 16.5 A
